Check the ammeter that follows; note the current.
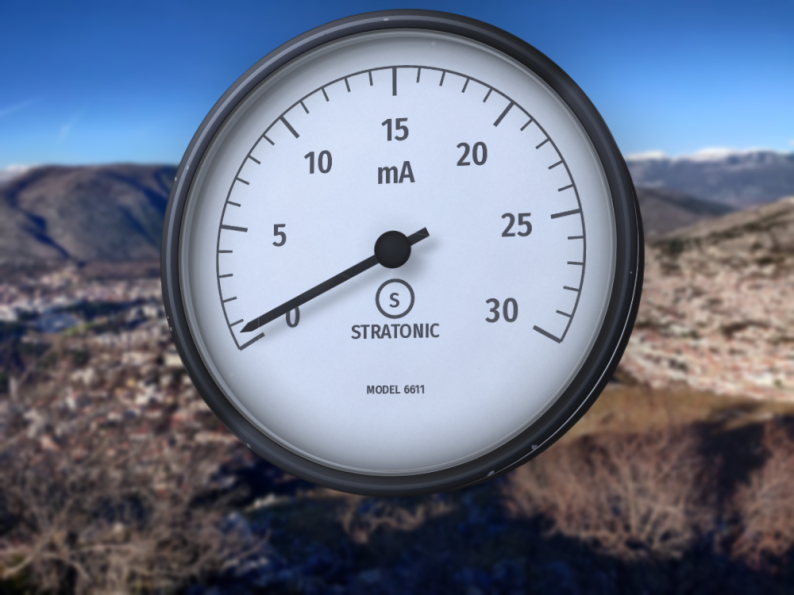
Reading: 0.5 mA
